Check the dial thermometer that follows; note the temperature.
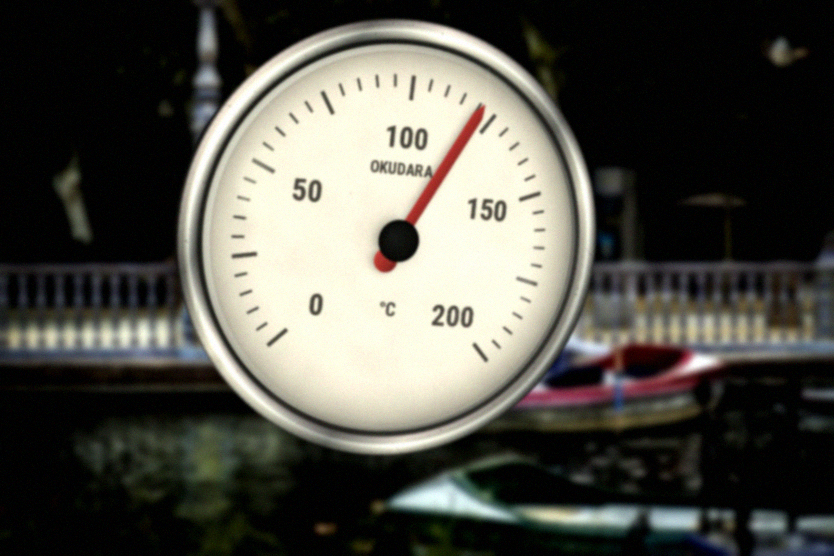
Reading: 120 °C
